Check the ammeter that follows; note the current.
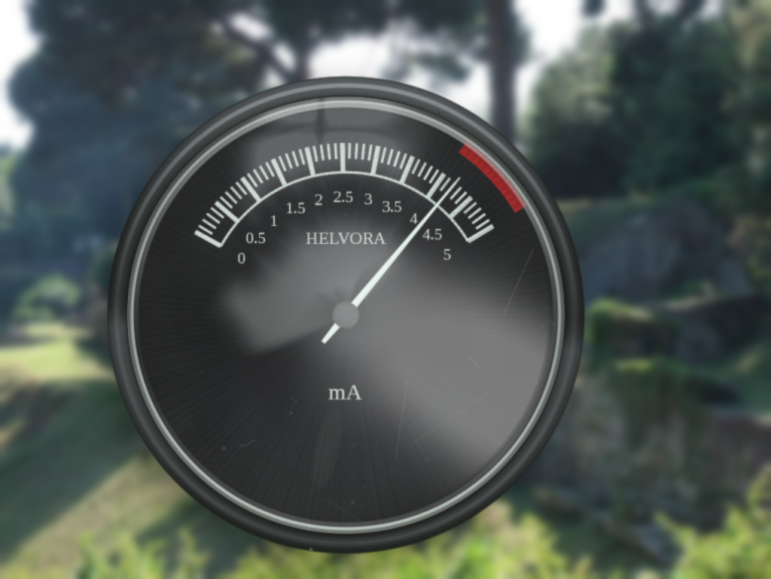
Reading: 4.2 mA
